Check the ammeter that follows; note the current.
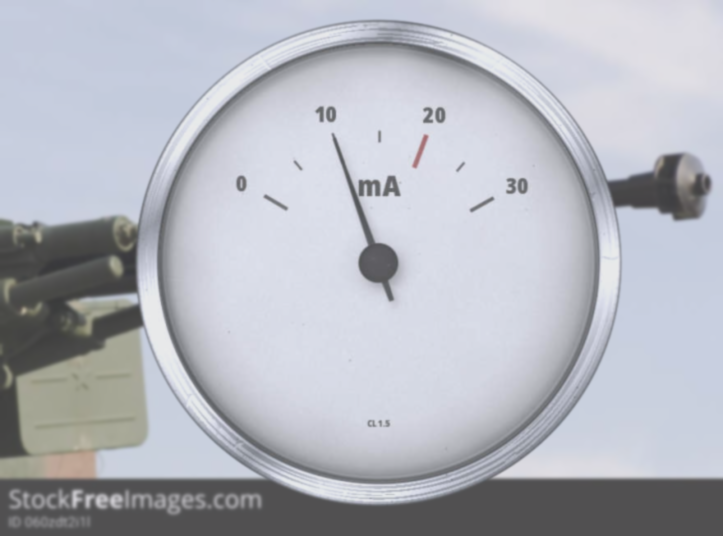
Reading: 10 mA
